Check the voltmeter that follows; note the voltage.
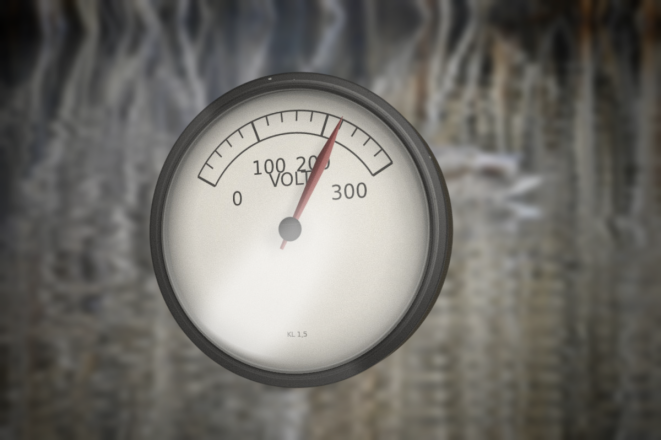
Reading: 220 V
